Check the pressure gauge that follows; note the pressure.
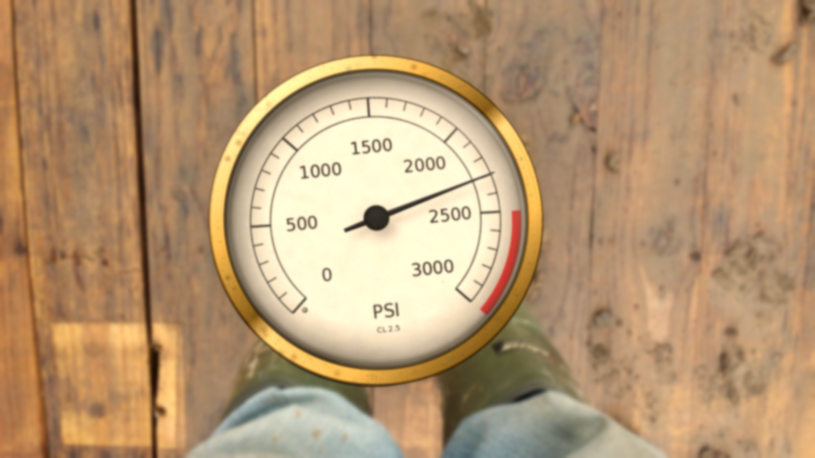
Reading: 2300 psi
